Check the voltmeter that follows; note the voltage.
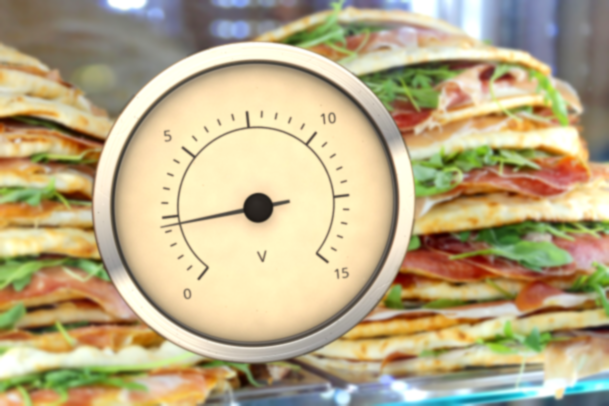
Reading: 2.25 V
